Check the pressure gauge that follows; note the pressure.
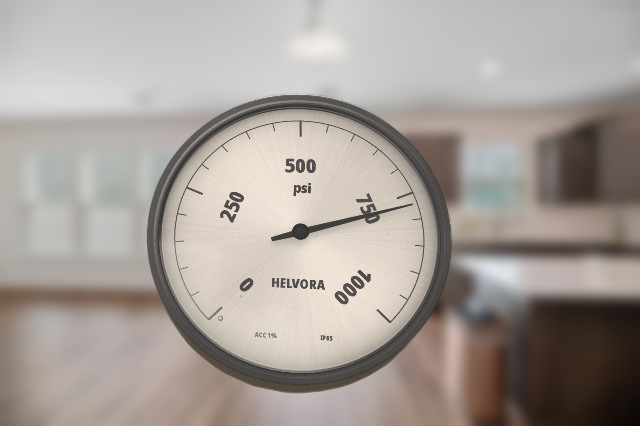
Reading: 775 psi
